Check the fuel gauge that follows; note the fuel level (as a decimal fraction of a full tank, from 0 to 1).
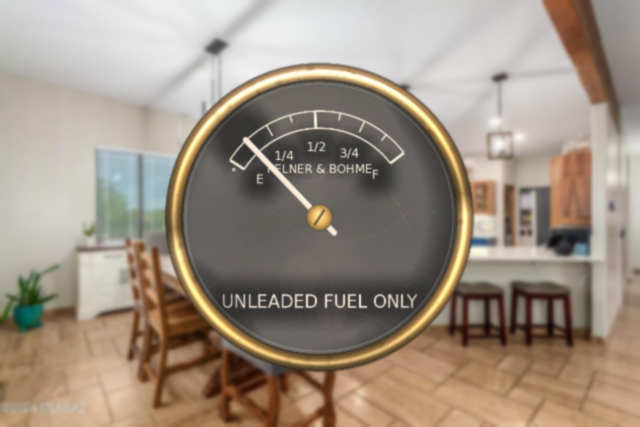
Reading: 0.125
